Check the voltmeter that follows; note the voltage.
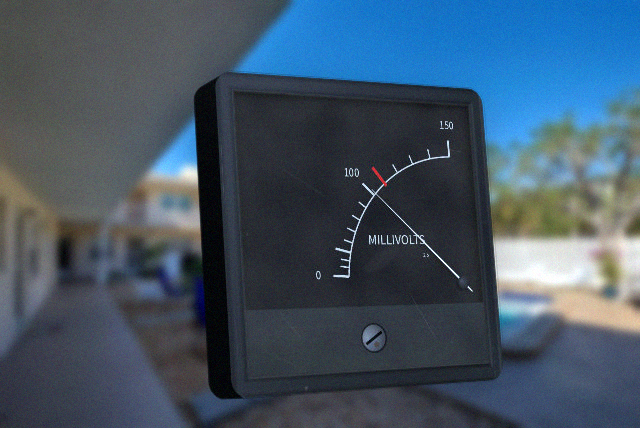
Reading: 100 mV
